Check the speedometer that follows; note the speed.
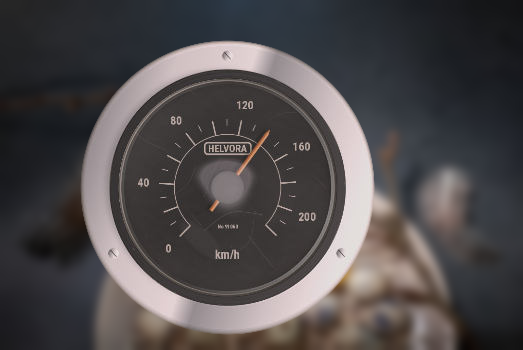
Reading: 140 km/h
